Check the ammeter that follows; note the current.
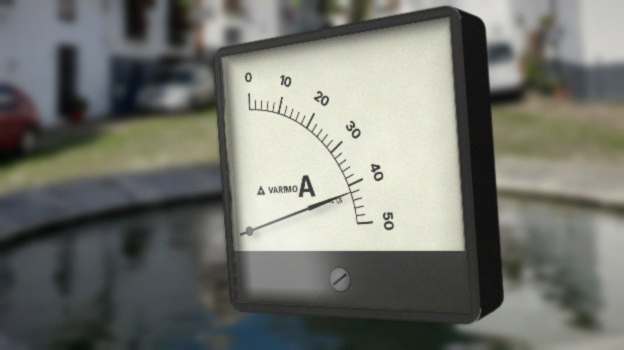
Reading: 42 A
